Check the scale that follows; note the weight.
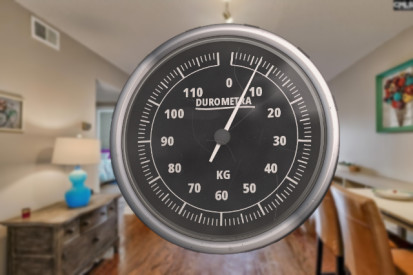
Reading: 7 kg
